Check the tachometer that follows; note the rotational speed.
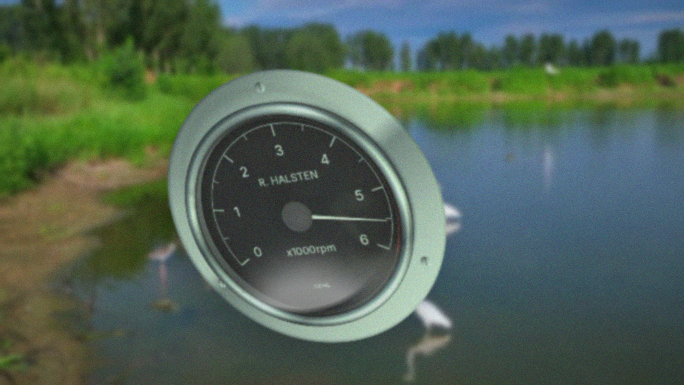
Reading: 5500 rpm
